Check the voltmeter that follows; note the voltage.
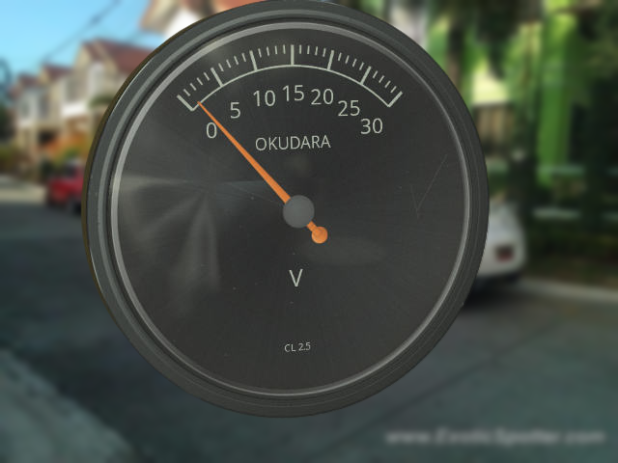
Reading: 1 V
